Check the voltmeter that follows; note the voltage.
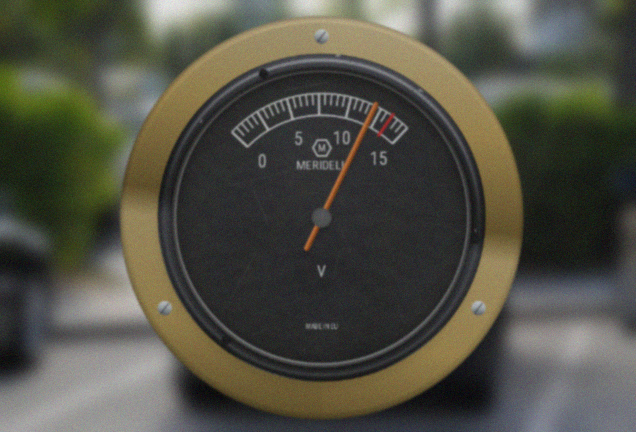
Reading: 12 V
